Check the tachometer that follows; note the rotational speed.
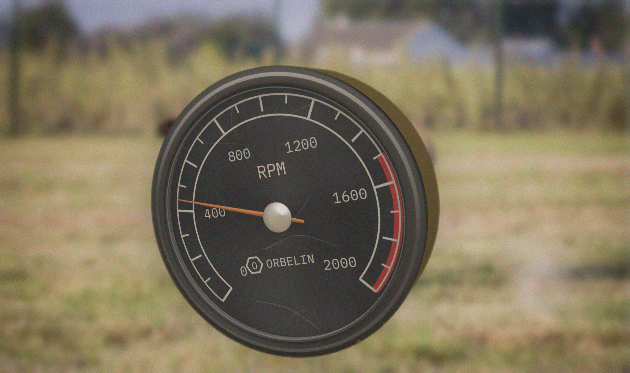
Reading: 450 rpm
